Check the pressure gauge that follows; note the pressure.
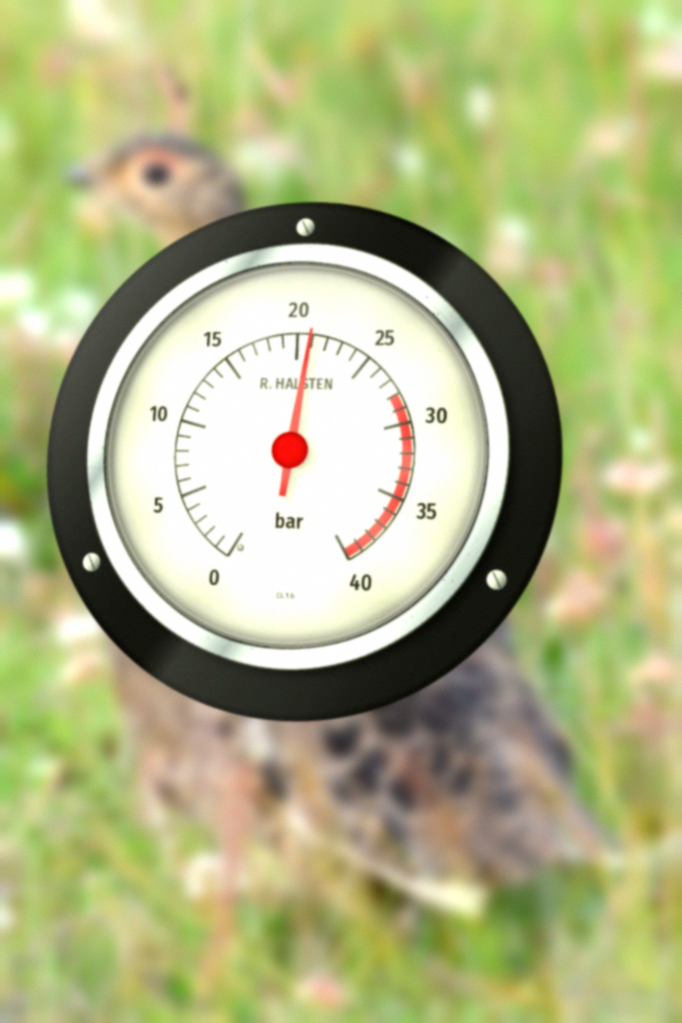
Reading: 21 bar
